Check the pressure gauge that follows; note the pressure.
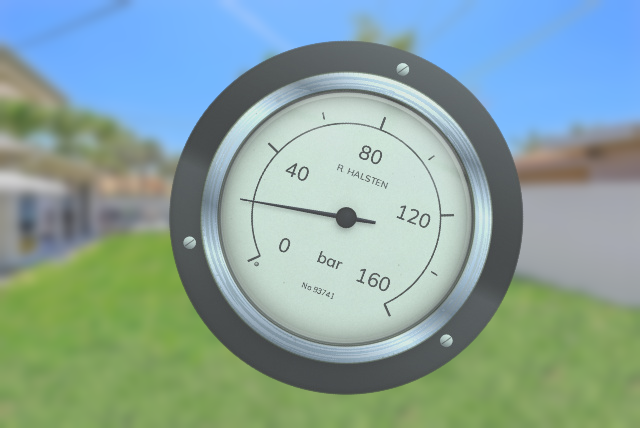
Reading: 20 bar
